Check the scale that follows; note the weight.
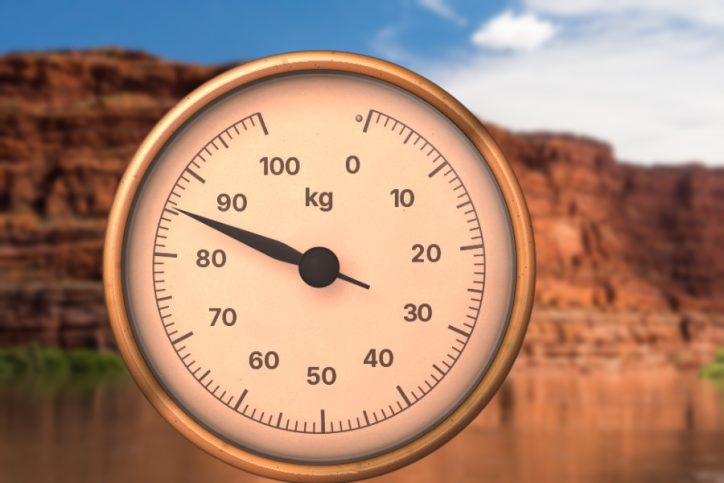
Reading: 85.5 kg
